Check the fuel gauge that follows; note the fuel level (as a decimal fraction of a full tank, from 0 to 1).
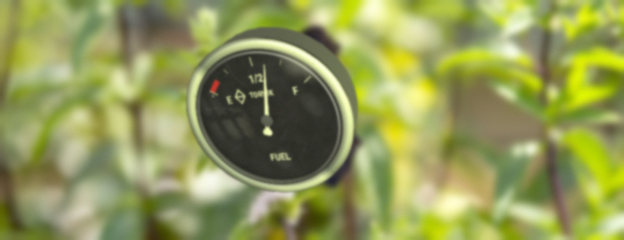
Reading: 0.625
